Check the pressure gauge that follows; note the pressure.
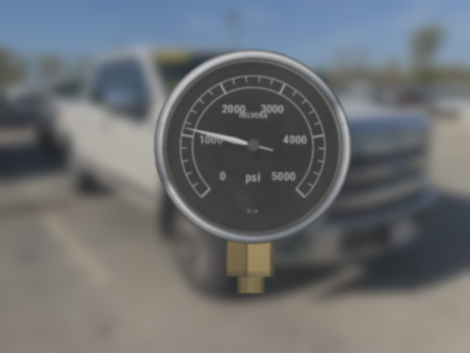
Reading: 1100 psi
